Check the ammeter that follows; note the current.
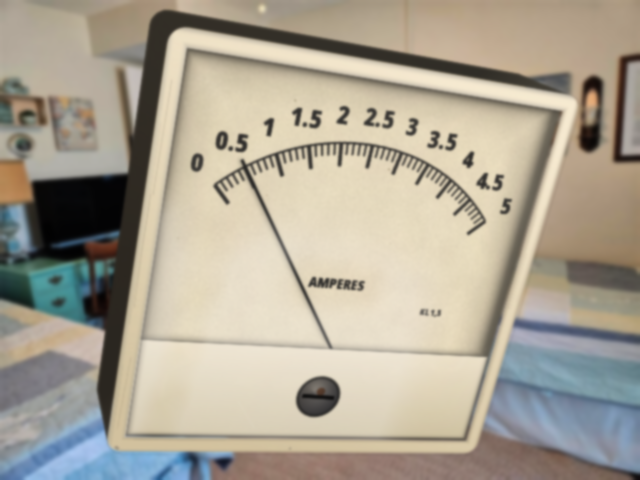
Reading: 0.5 A
